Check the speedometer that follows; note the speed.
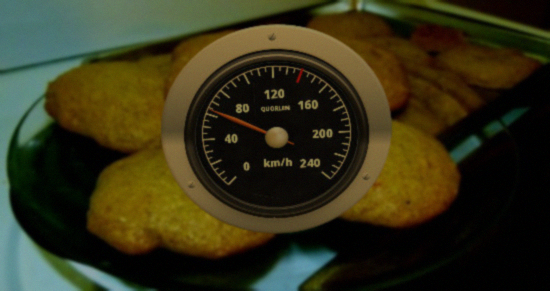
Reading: 65 km/h
